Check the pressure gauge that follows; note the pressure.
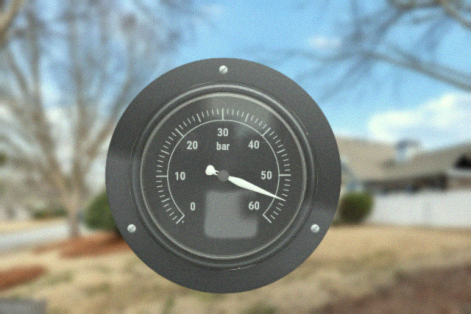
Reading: 55 bar
